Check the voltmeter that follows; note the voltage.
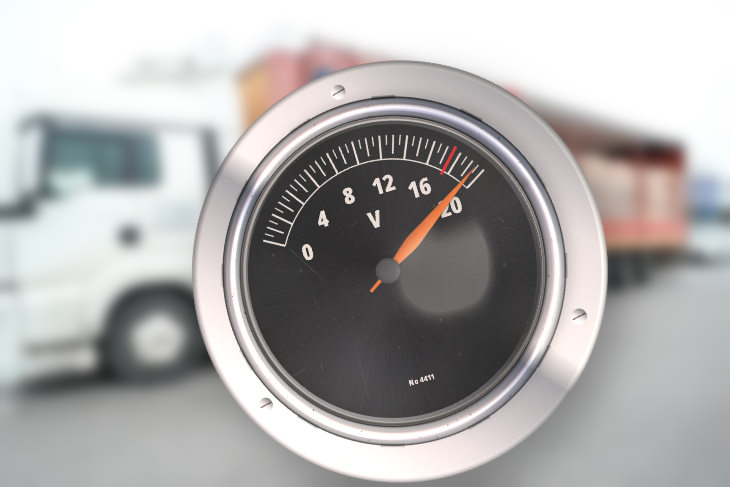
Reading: 19.5 V
